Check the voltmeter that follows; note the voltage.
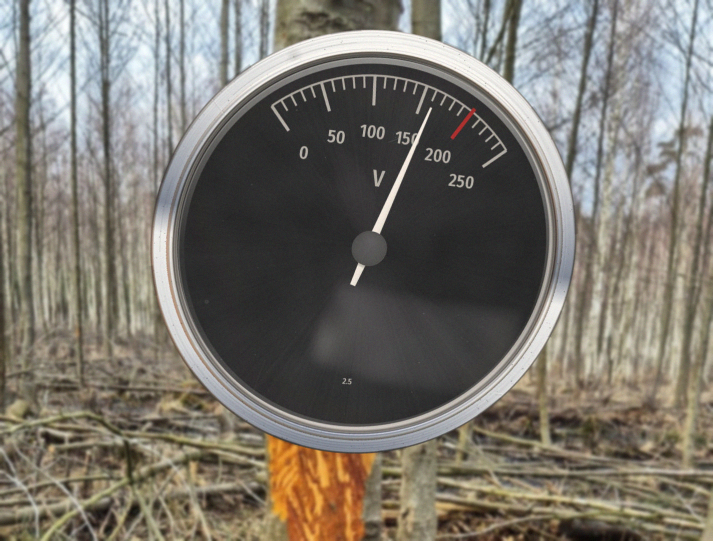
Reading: 160 V
